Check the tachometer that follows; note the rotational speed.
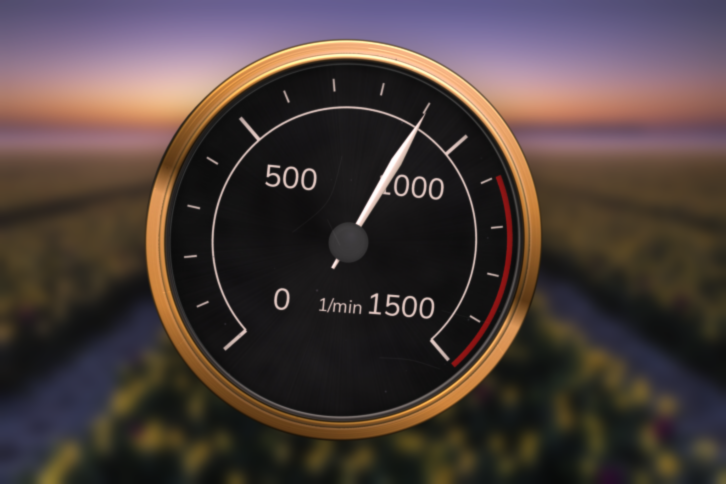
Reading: 900 rpm
